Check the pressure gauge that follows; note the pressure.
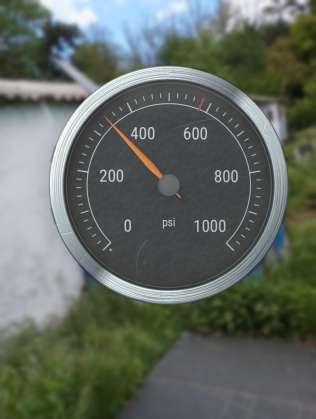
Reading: 340 psi
